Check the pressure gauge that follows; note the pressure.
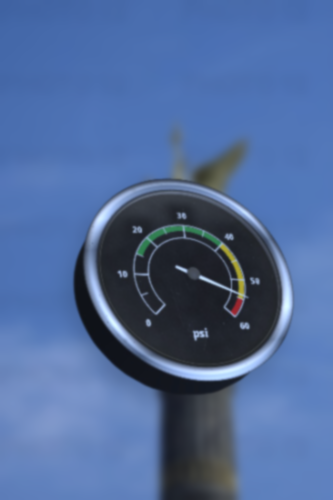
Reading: 55 psi
